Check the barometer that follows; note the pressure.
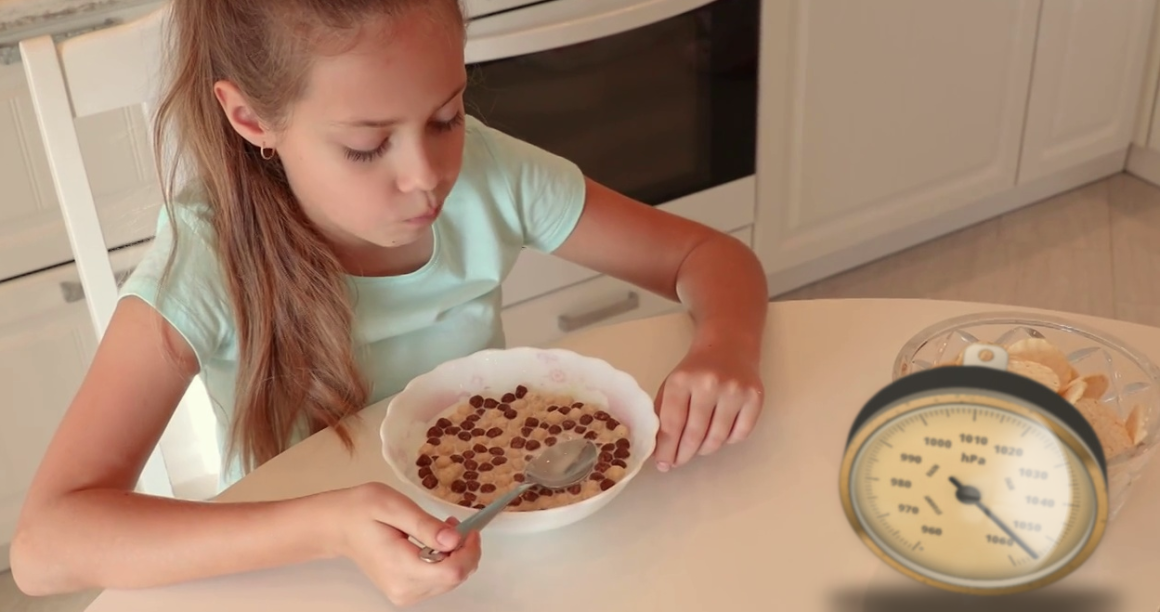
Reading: 1055 hPa
